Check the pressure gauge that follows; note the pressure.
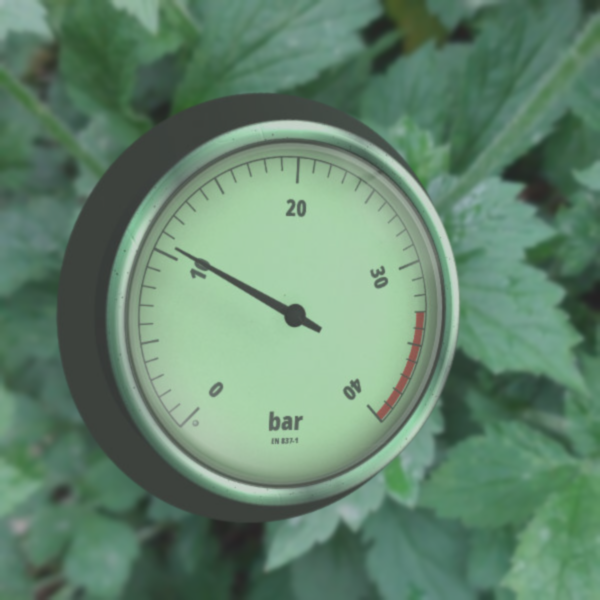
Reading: 10.5 bar
